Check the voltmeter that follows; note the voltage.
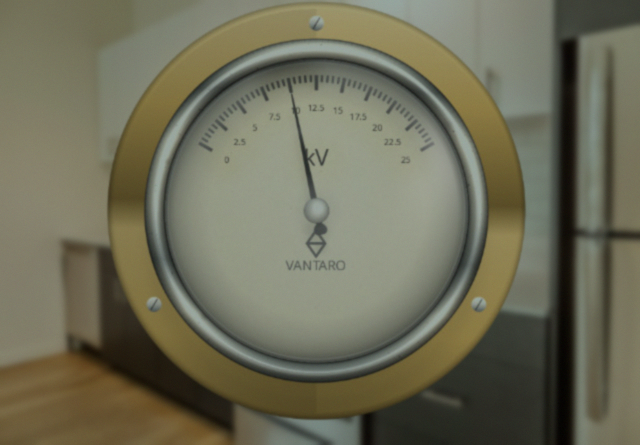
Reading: 10 kV
